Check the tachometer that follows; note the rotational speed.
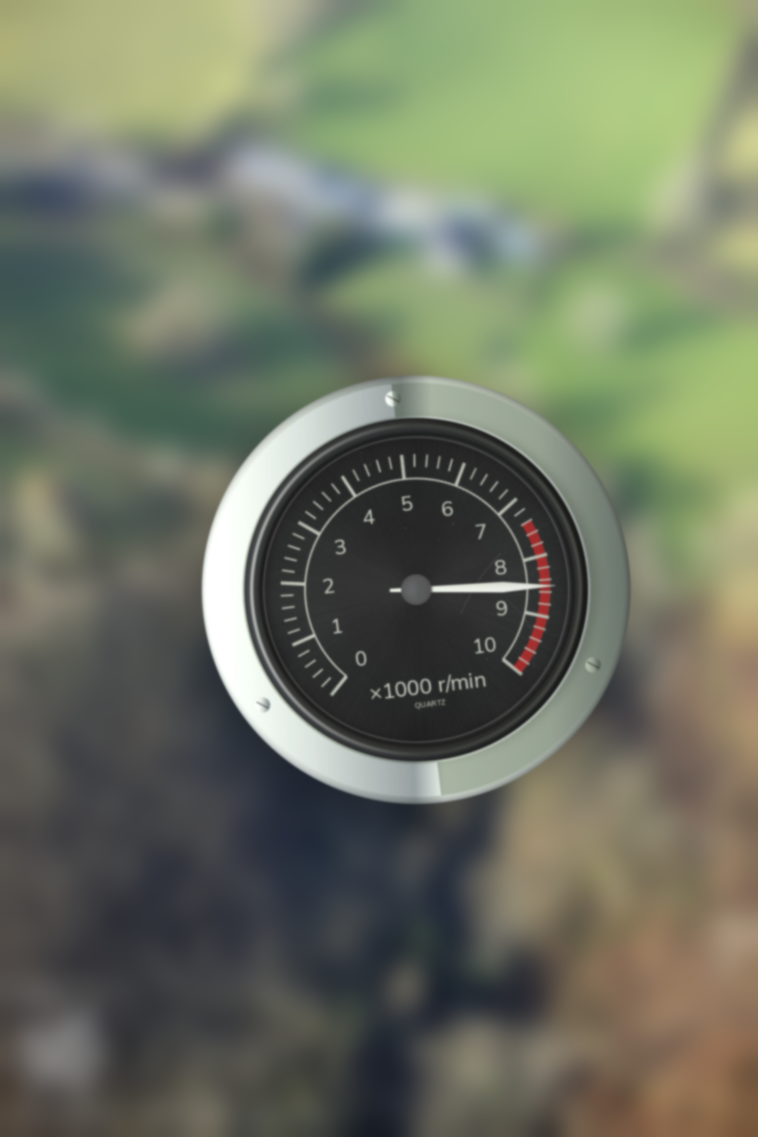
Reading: 8500 rpm
